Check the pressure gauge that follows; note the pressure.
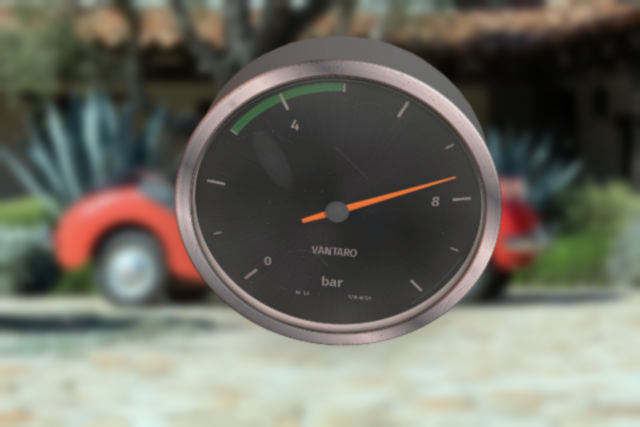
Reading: 7.5 bar
